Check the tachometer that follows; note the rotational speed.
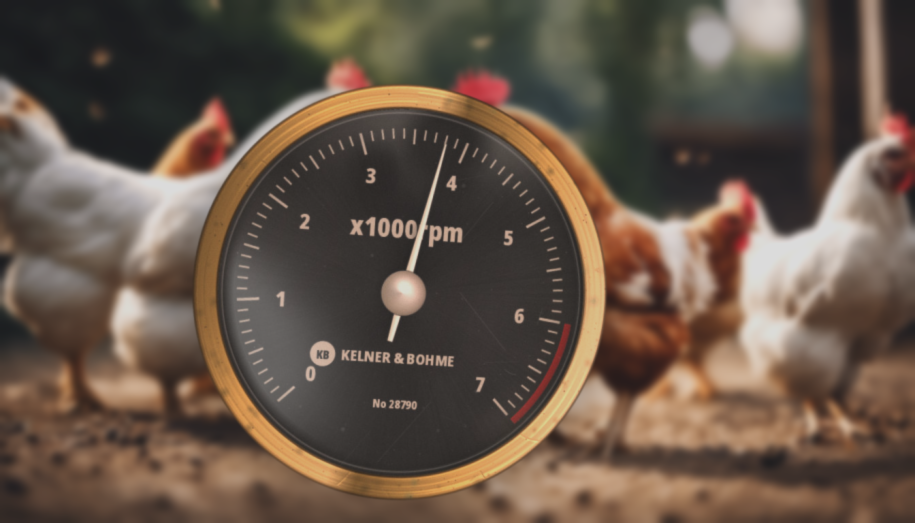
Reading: 3800 rpm
